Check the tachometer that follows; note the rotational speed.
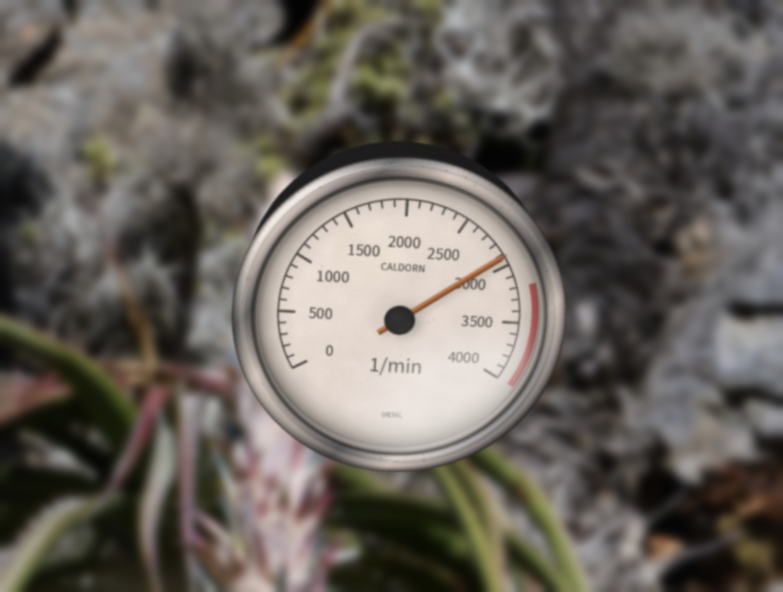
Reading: 2900 rpm
